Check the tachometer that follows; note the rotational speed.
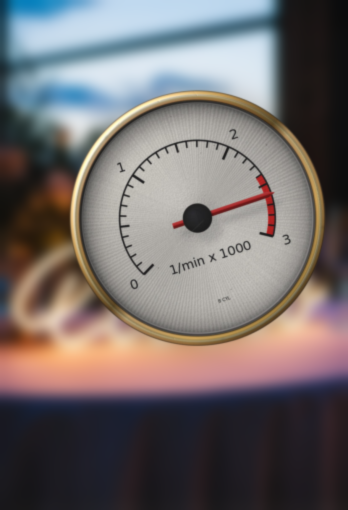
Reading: 2600 rpm
